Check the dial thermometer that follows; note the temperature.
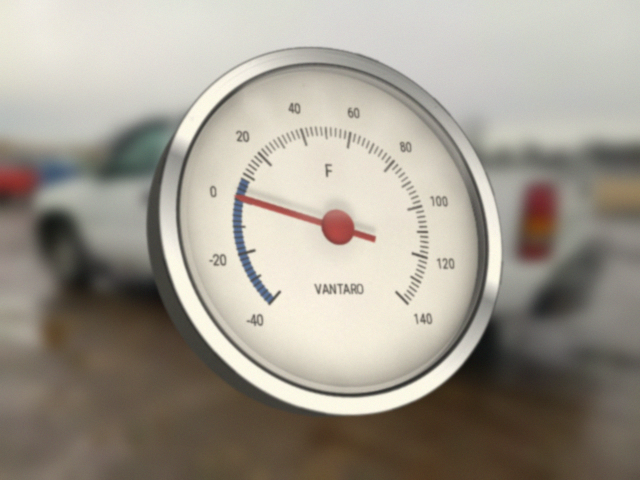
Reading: 0 °F
